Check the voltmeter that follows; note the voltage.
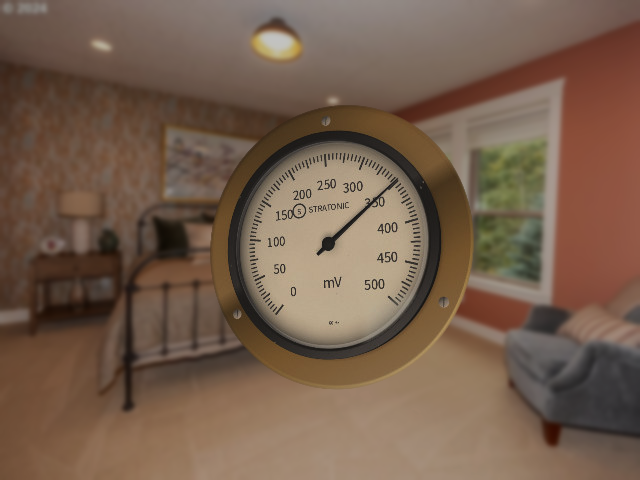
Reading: 350 mV
